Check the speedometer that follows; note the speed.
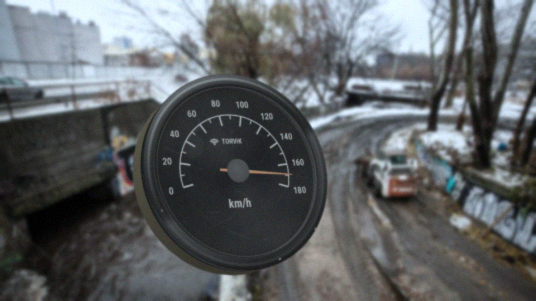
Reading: 170 km/h
